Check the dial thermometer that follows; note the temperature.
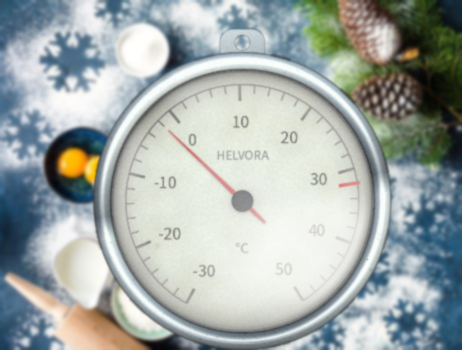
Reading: -2 °C
